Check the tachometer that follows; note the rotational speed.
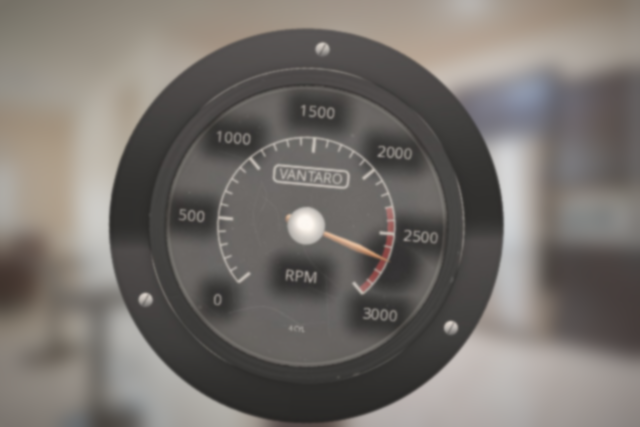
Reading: 2700 rpm
